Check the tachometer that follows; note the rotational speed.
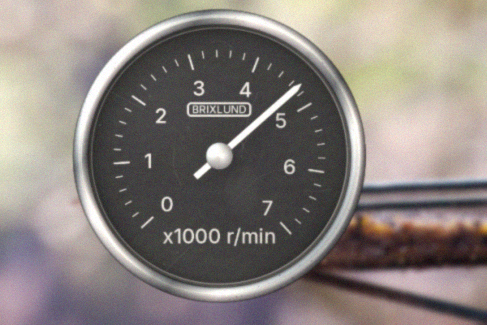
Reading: 4700 rpm
